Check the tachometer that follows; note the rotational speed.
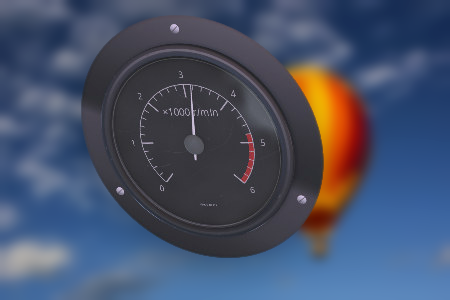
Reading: 3200 rpm
